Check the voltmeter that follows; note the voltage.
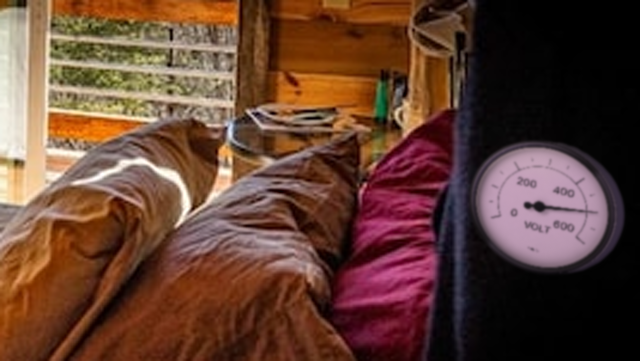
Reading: 500 V
